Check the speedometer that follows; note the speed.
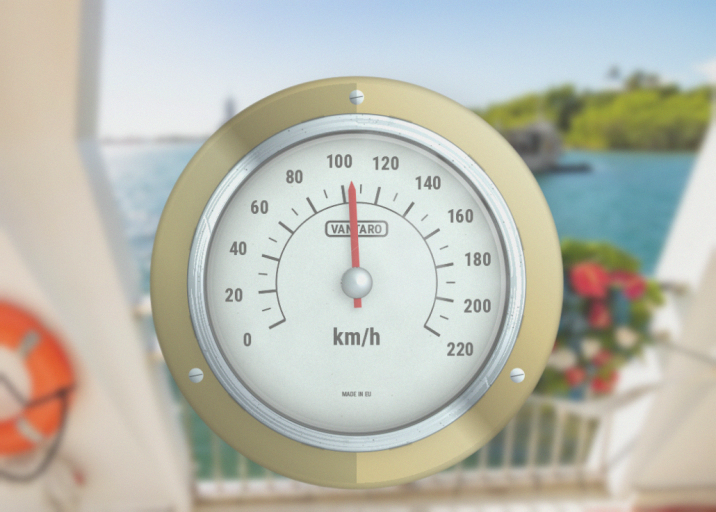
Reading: 105 km/h
